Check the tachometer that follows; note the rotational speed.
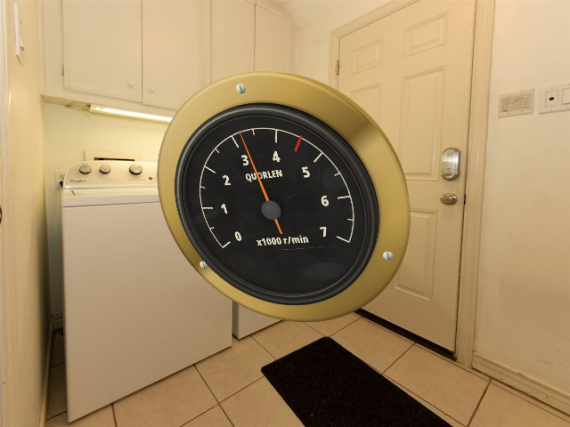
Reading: 3250 rpm
